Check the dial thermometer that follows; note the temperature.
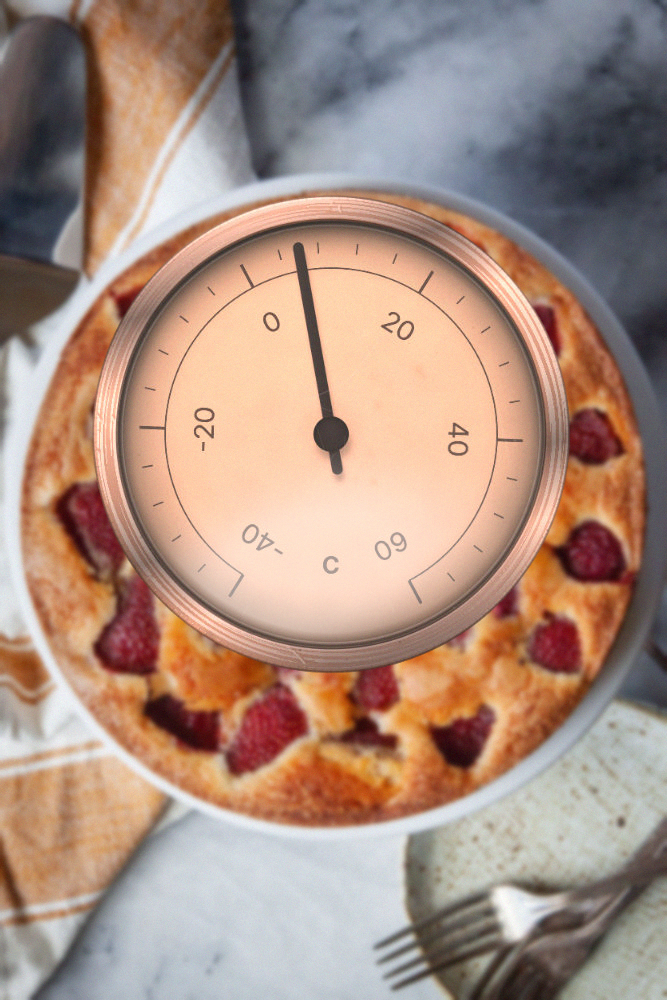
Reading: 6 °C
